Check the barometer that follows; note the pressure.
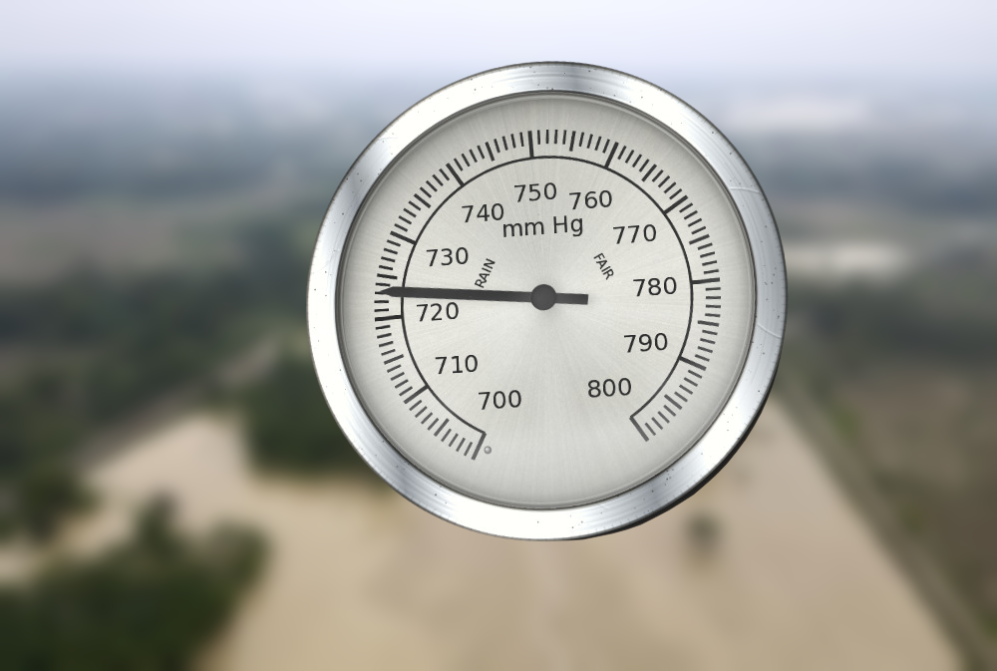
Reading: 723 mmHg
